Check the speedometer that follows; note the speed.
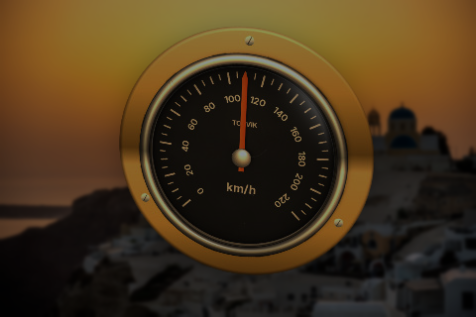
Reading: 110 km/h
